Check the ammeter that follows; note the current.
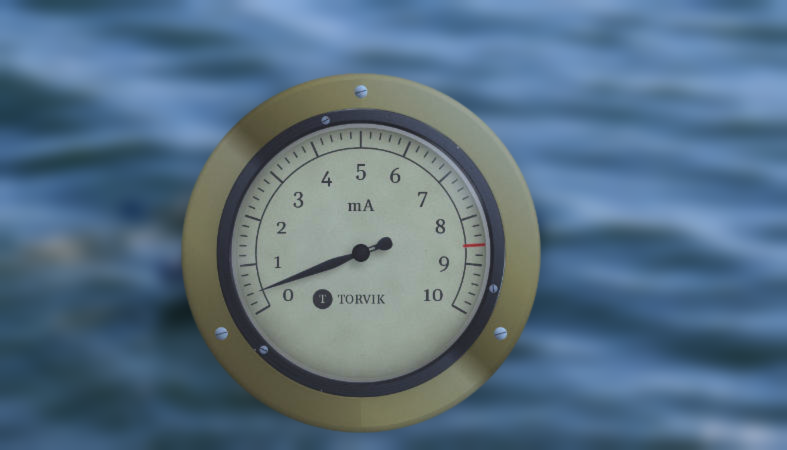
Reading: 0.4 mA
